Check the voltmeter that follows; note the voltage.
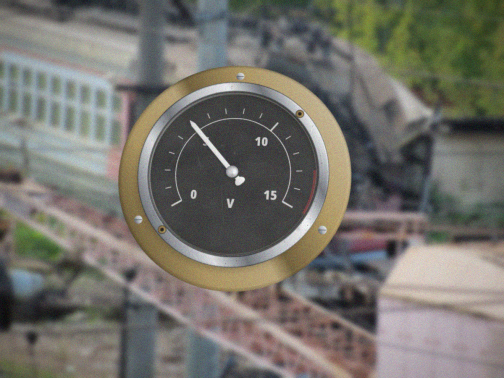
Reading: 5 V
